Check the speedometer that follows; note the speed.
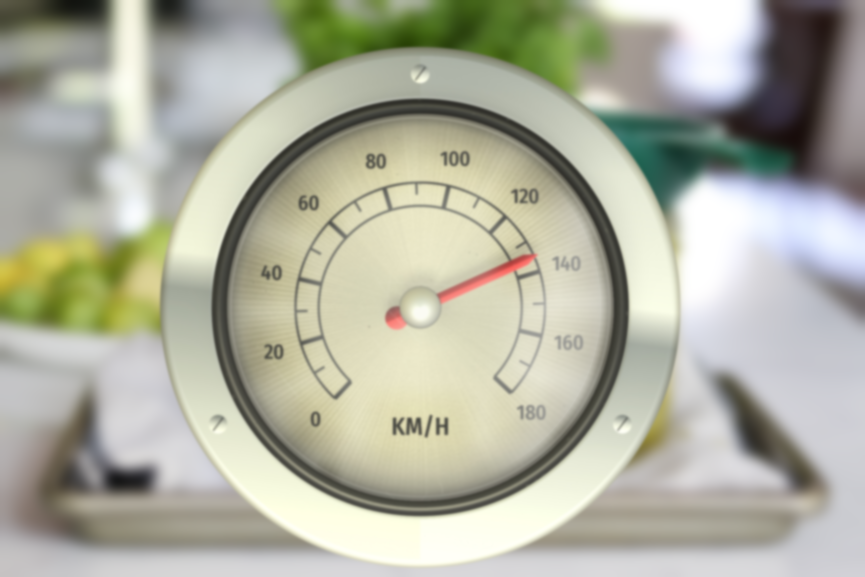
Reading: 135 km/h
